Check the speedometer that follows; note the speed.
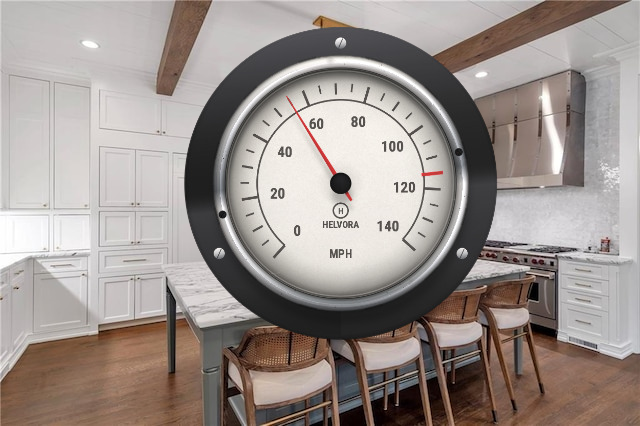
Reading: 55 mph
